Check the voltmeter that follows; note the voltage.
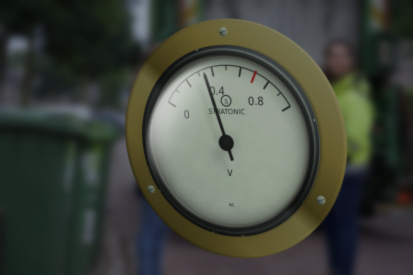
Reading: 0.35 V
